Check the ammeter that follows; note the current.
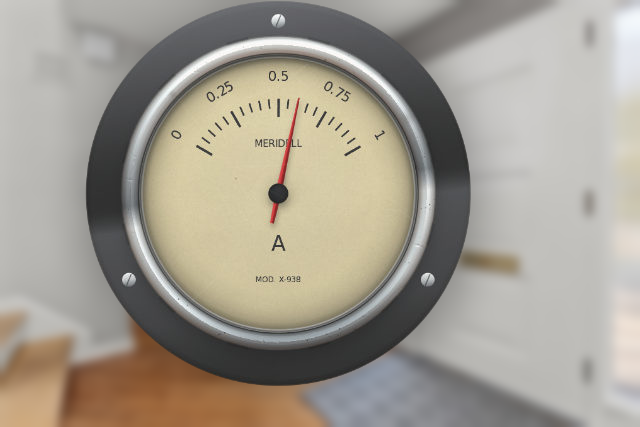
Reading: 0.6 A
